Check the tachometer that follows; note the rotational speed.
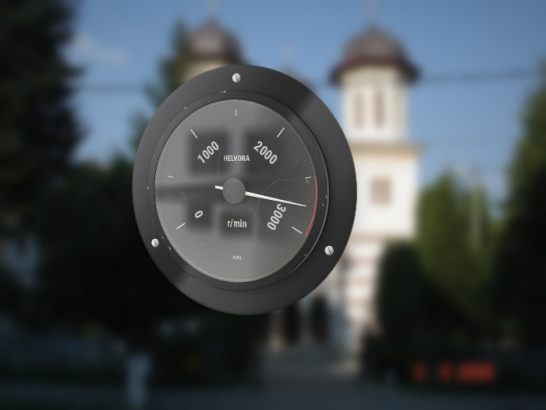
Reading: 2750 rpm
